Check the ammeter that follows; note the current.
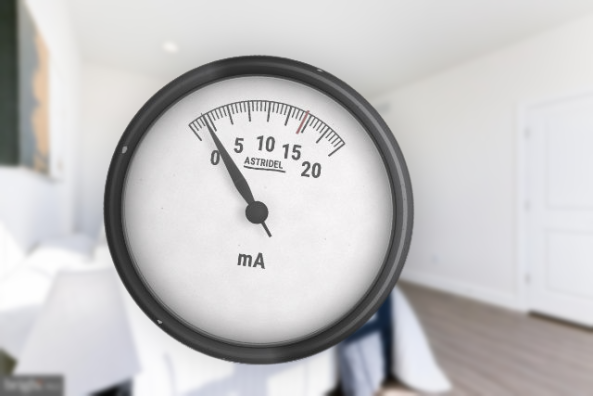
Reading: 2 mA
